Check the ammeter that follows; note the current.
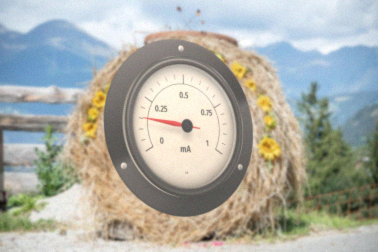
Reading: 0.15 mA
